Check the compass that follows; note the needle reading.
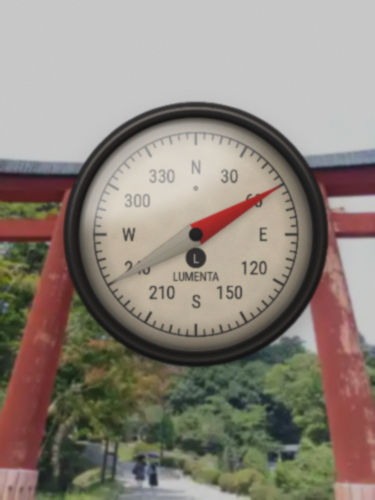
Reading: 60 °
